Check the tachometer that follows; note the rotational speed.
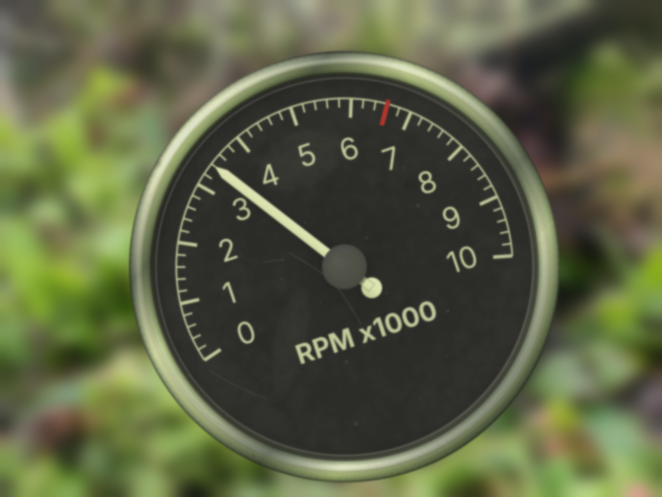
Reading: 3400 rpm
